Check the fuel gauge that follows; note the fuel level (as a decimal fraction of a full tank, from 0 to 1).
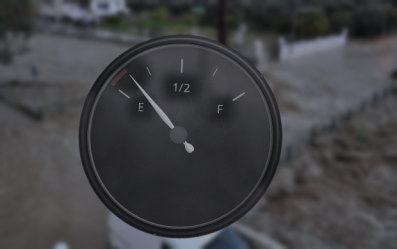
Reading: 0.125
